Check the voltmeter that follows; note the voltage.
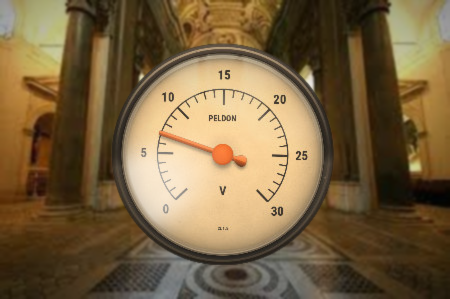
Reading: 7 V
